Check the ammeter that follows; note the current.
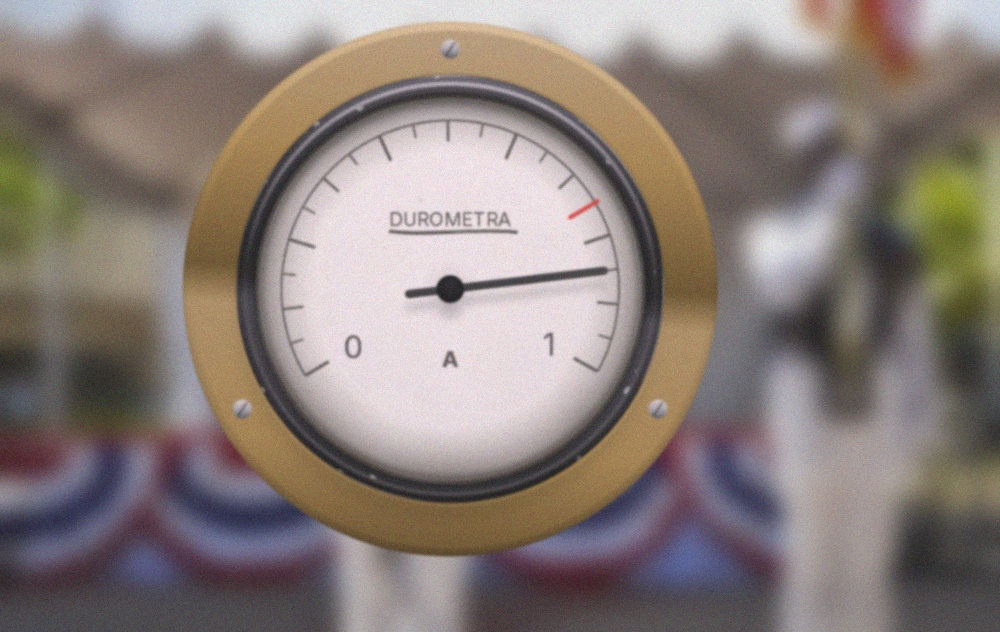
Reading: 0.85 A
